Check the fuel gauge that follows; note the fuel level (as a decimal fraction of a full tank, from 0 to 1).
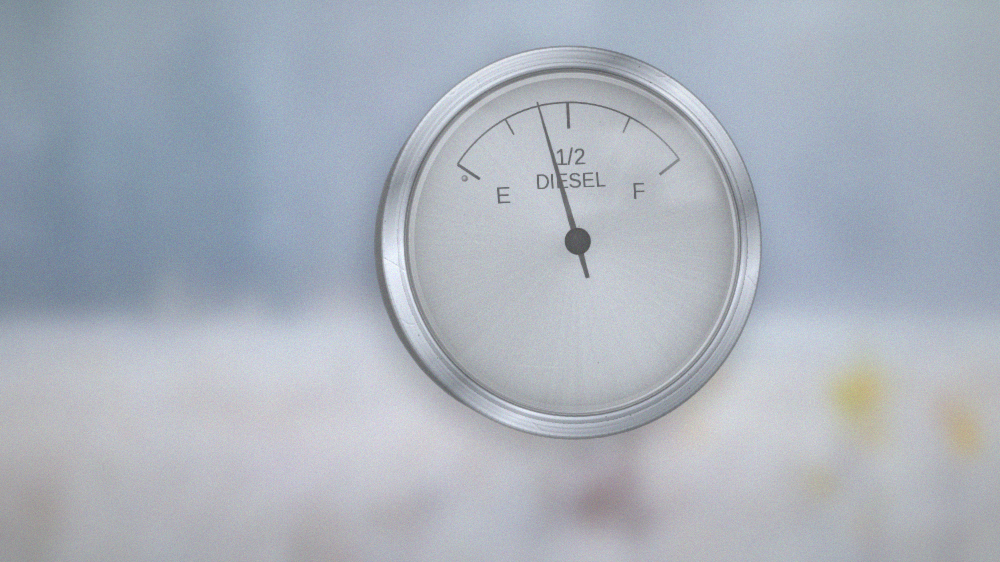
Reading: 0.375
